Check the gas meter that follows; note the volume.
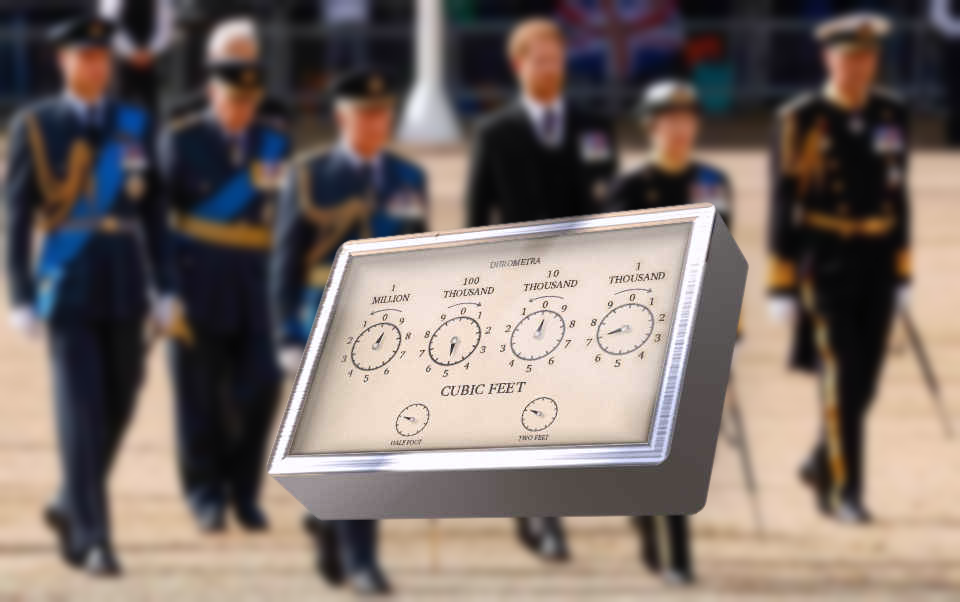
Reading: 949700 ft³
